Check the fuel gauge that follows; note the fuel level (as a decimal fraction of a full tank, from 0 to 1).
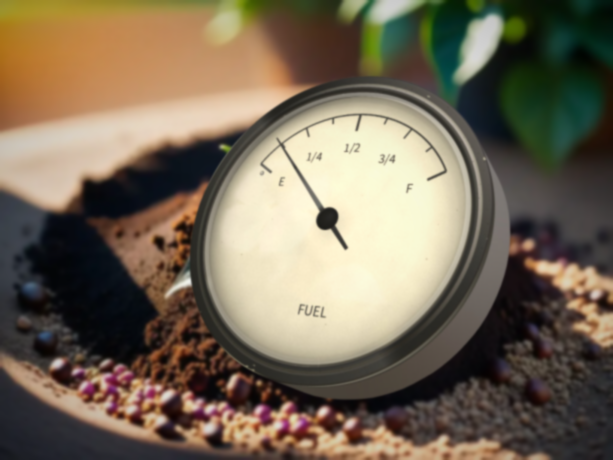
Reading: 0.125
